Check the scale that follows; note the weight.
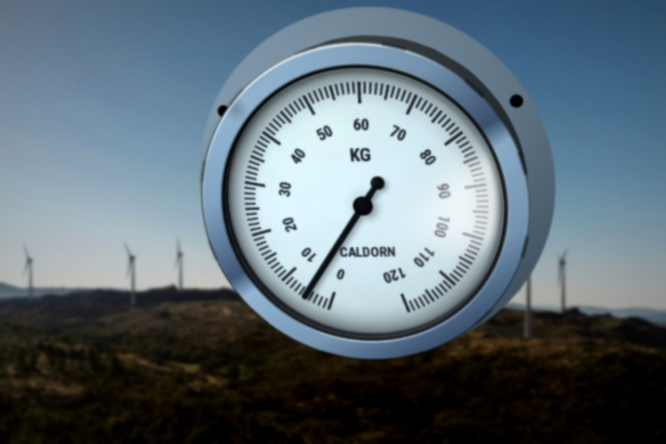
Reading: 5 kg
